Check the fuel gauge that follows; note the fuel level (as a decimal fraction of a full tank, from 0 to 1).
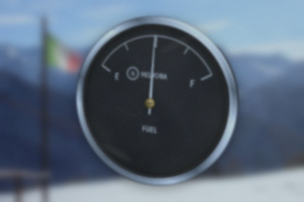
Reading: 0.5
